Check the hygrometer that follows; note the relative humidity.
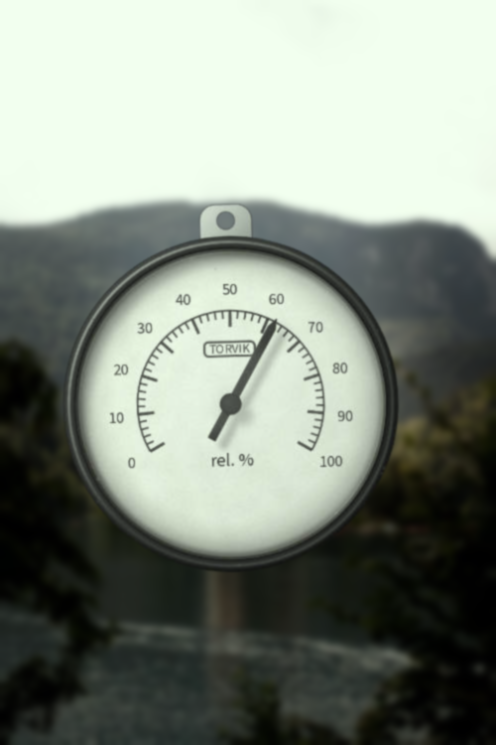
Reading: 62 %
